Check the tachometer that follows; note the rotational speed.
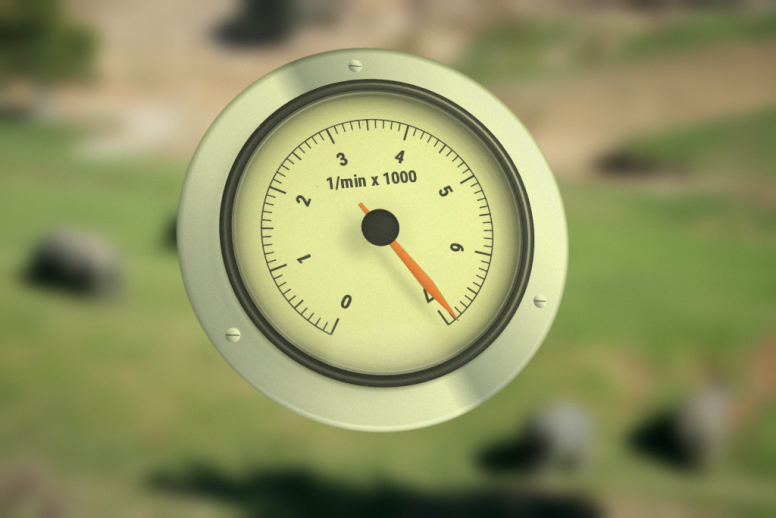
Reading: 6900 rpm
